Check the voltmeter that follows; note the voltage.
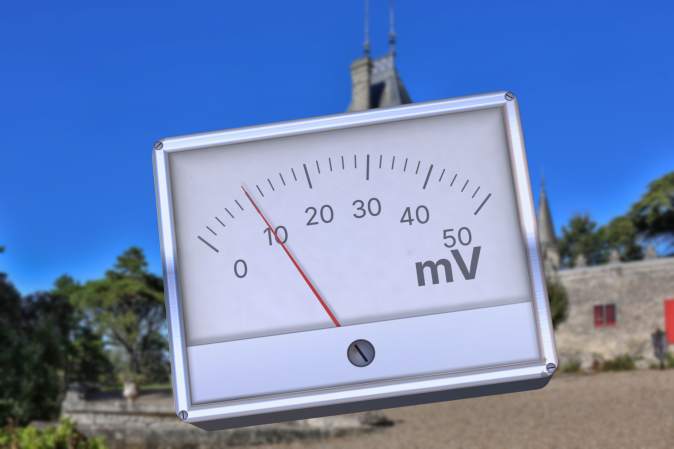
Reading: 10 mV
